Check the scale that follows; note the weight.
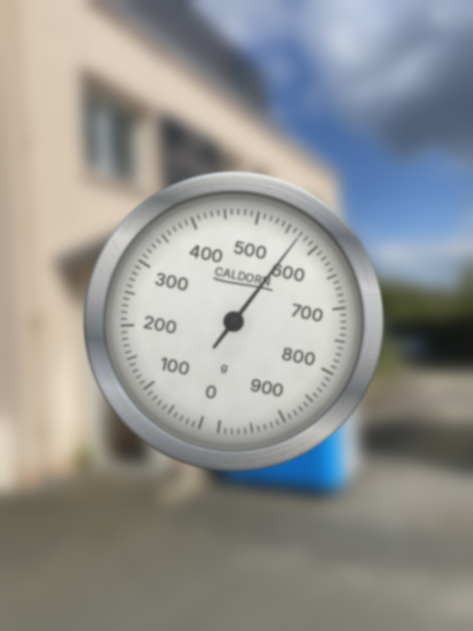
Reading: 570 g
